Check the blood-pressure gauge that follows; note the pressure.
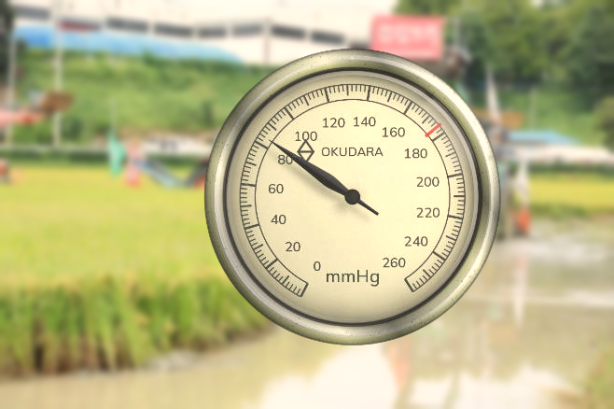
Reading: 84 mmHg
